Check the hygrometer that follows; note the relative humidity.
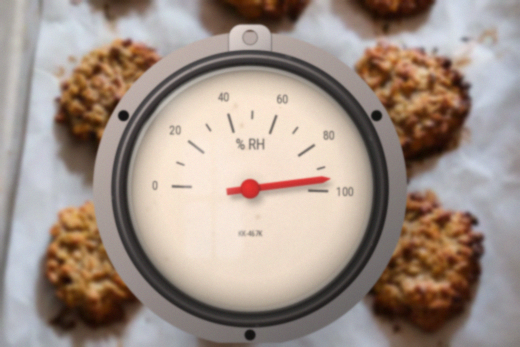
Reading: 95 %
